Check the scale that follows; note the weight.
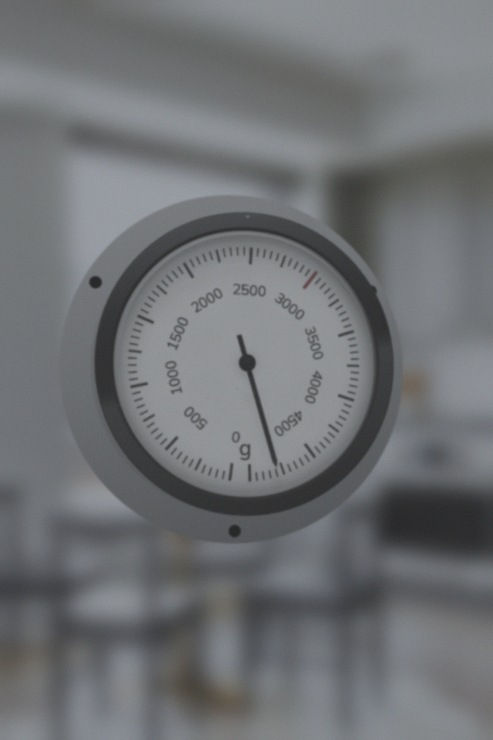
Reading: 4800 g
